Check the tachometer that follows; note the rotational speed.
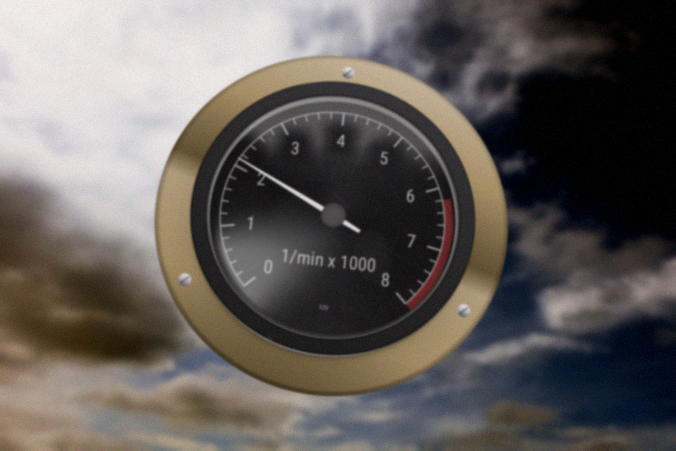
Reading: 2100 rpm
